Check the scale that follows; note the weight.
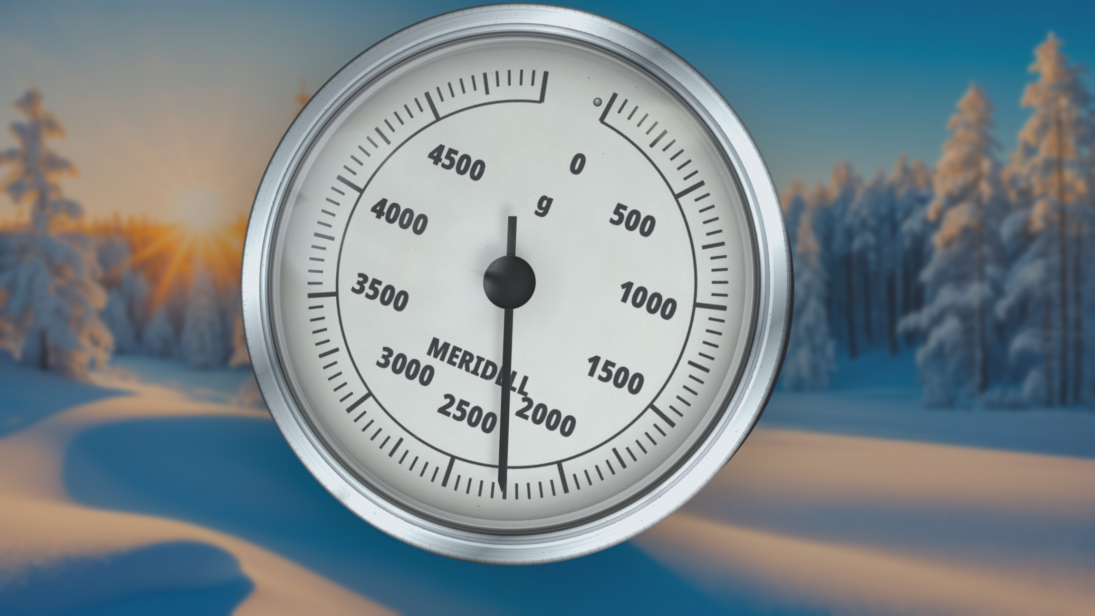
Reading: 2250 g
